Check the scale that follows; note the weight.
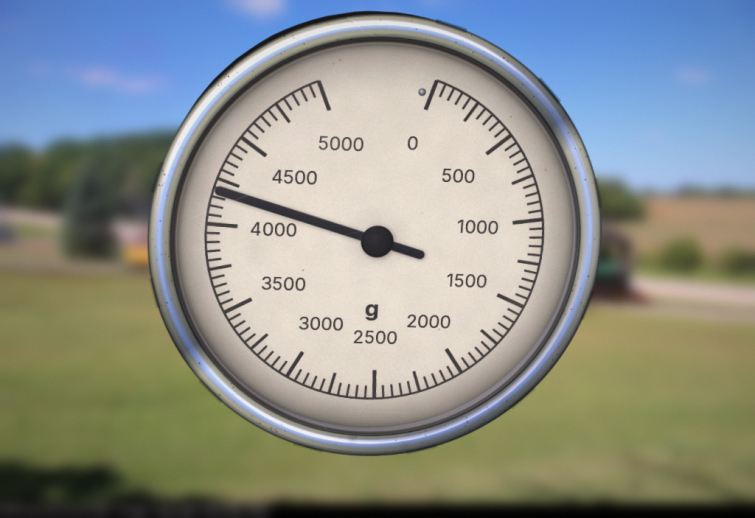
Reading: 4200 g
